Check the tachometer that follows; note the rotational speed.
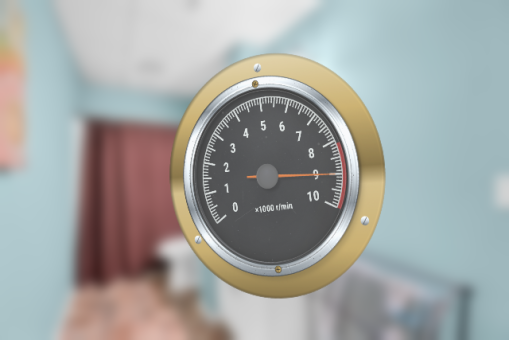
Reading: 9000 rpm
